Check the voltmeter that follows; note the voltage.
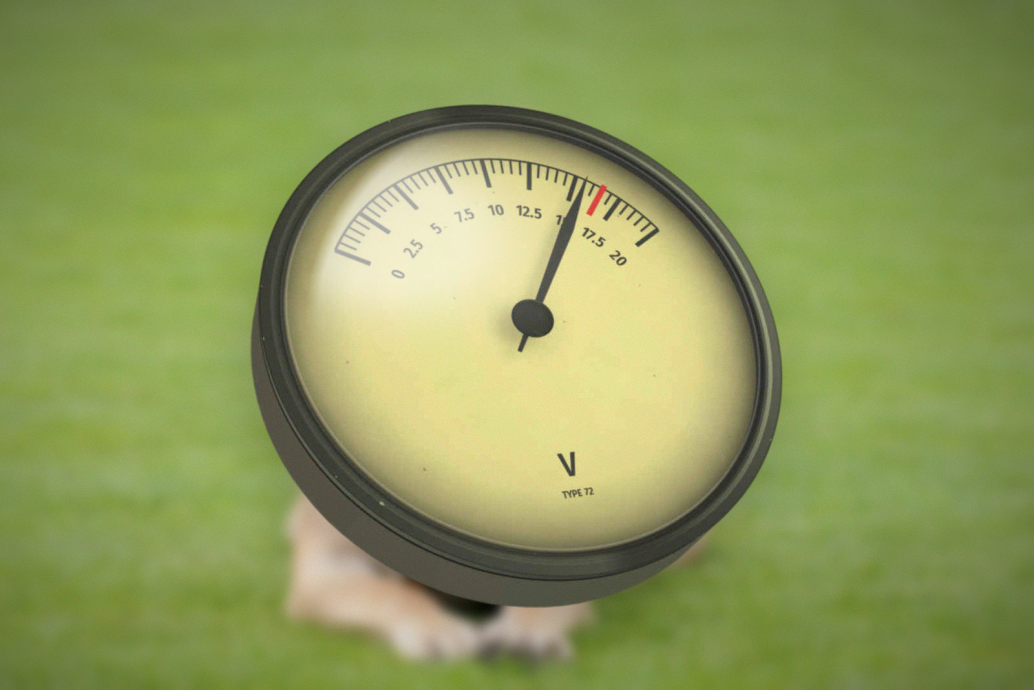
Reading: 15.5 V
